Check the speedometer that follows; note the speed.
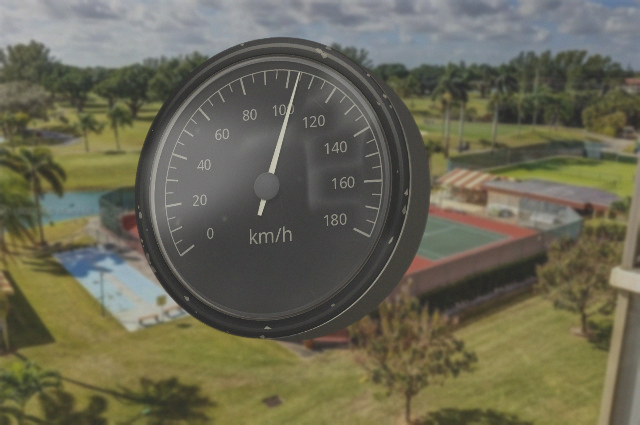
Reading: 105 km/h
